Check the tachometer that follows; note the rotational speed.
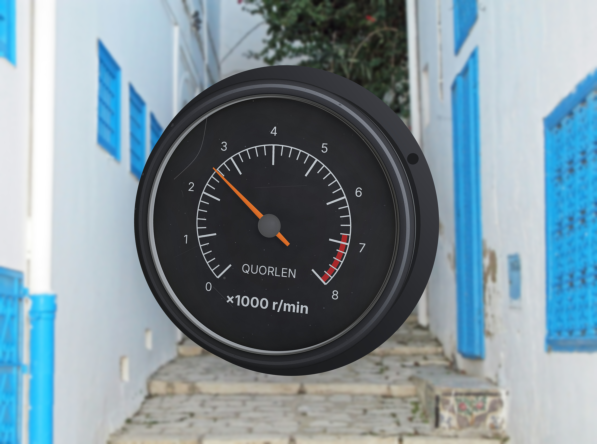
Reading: 2600 rpm
